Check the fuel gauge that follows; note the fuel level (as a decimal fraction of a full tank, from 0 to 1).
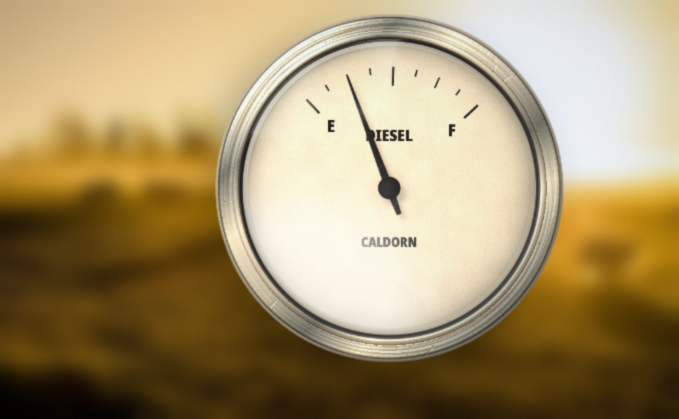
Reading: 0.25
